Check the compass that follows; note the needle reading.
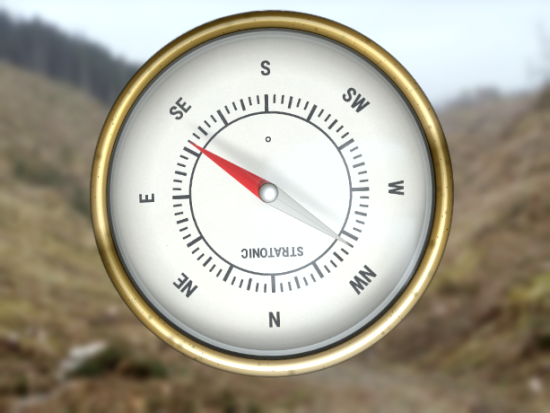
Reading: 125 °
